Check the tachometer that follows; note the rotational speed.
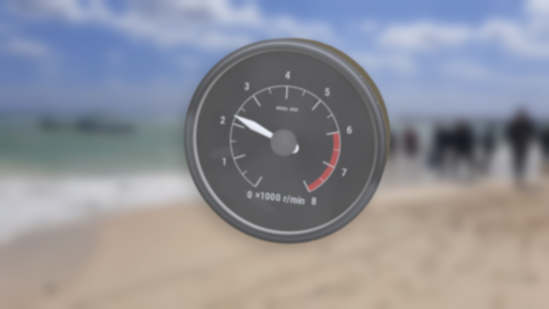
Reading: 2250 rpm
